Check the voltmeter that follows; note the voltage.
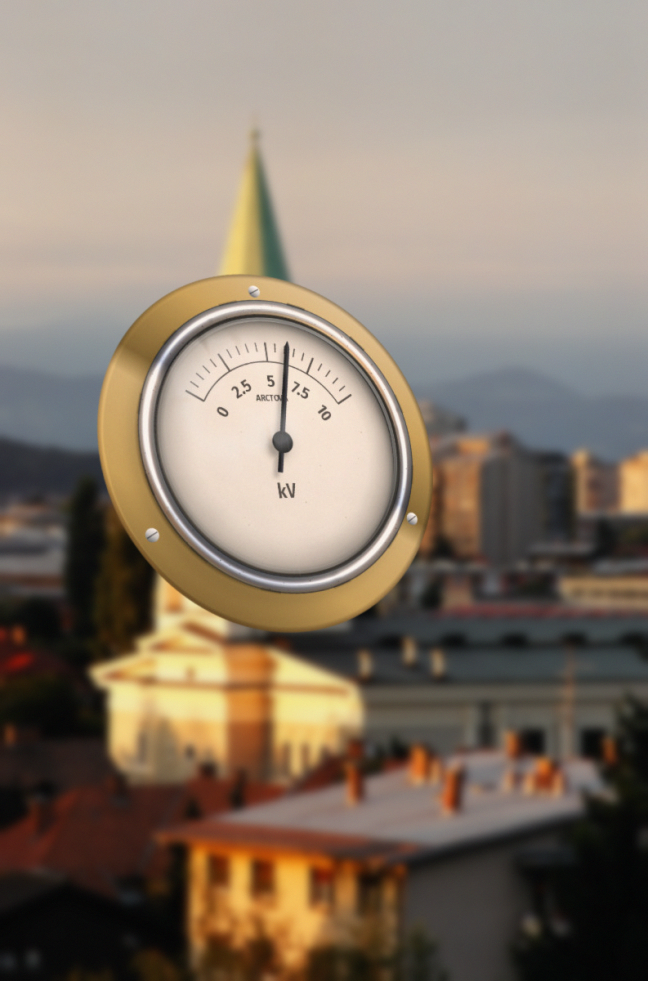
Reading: 6 kV
